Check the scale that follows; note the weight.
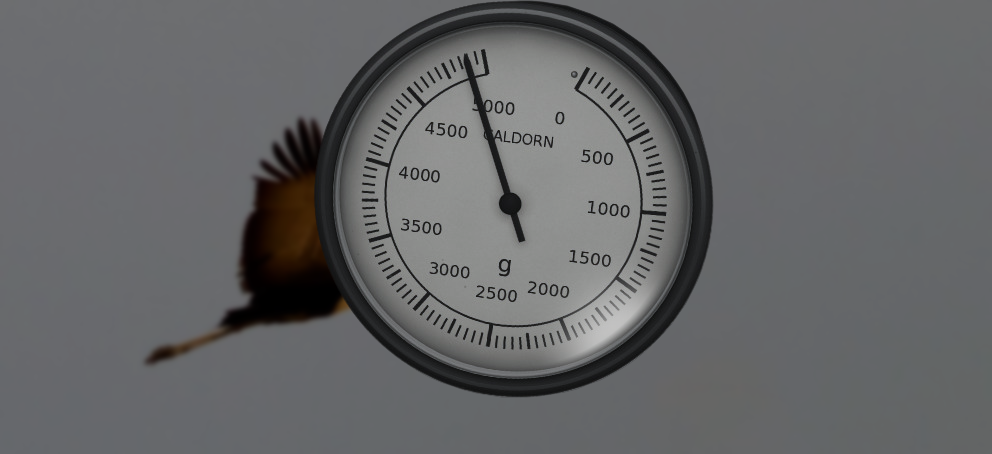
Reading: 4900 g
